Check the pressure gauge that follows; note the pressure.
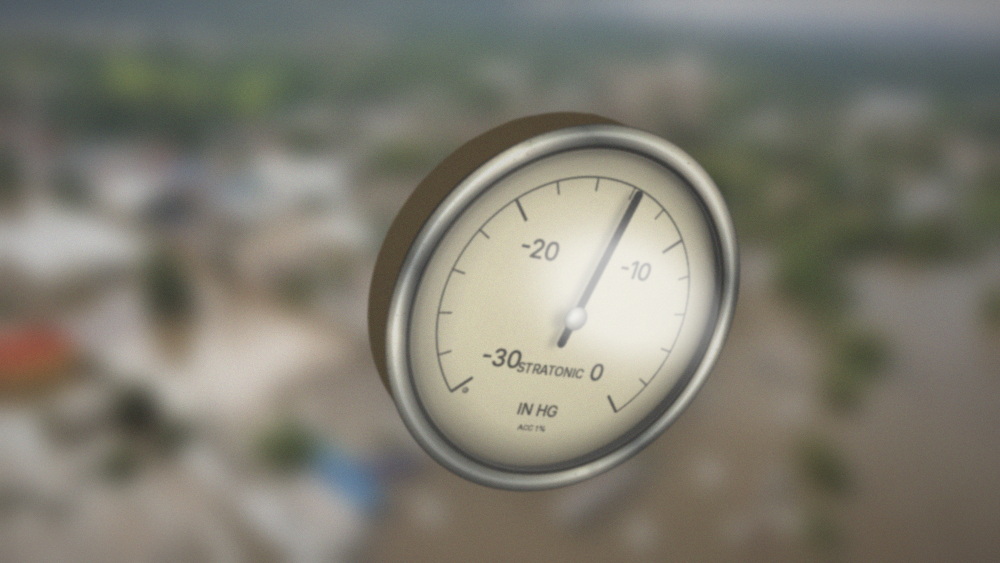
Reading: -14 inHg
